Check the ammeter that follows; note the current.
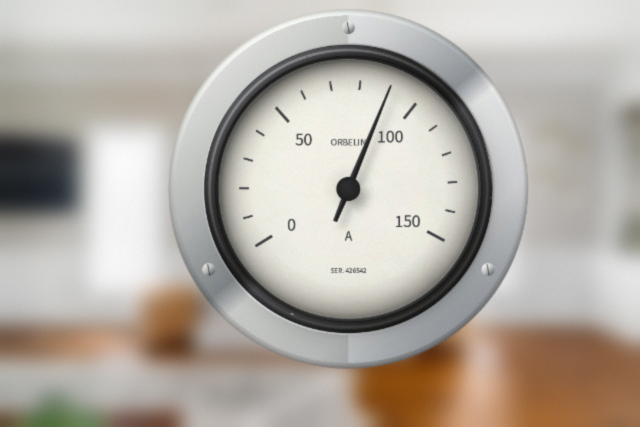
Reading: 90 A
